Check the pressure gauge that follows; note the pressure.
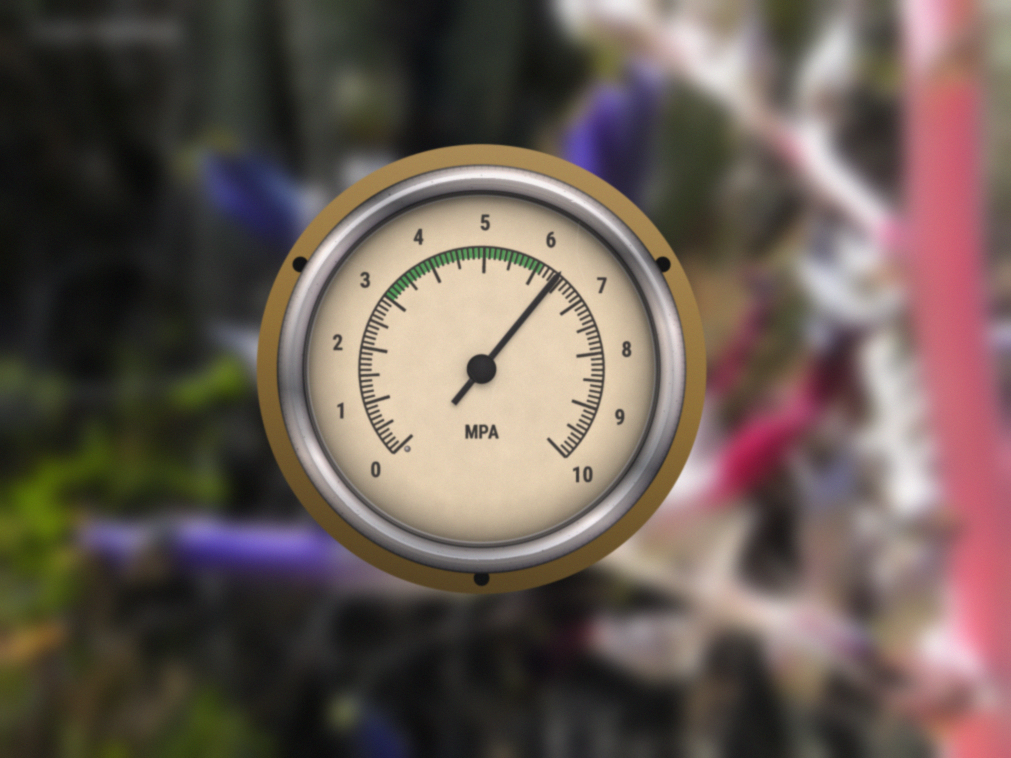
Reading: 6.4 MPa
